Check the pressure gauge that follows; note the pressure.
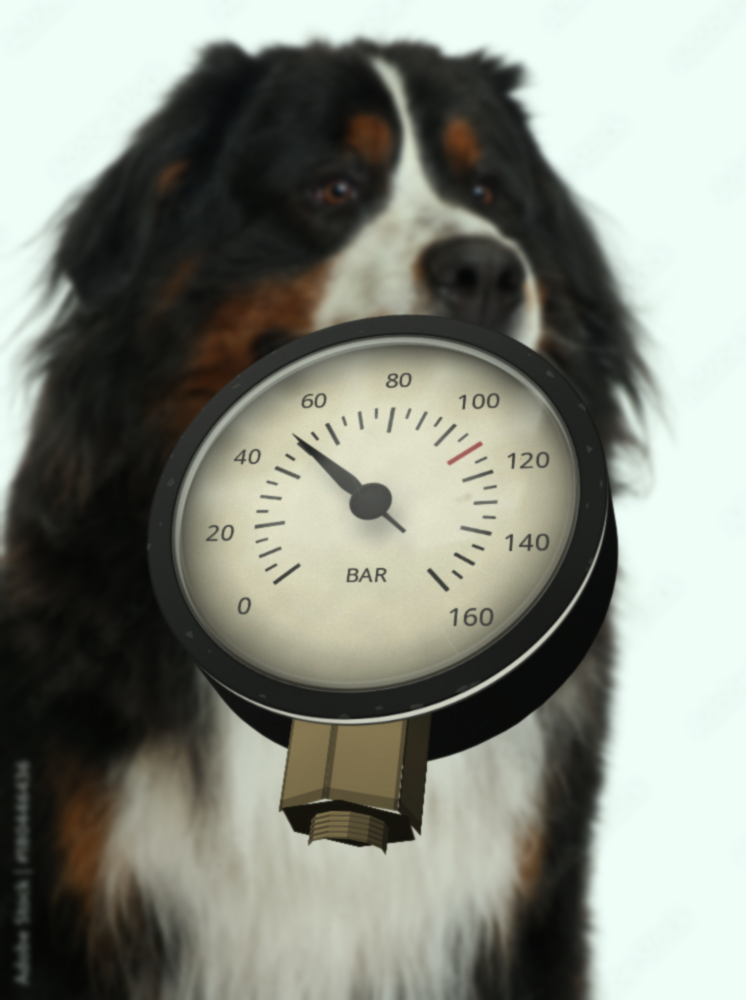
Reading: 50 bar
